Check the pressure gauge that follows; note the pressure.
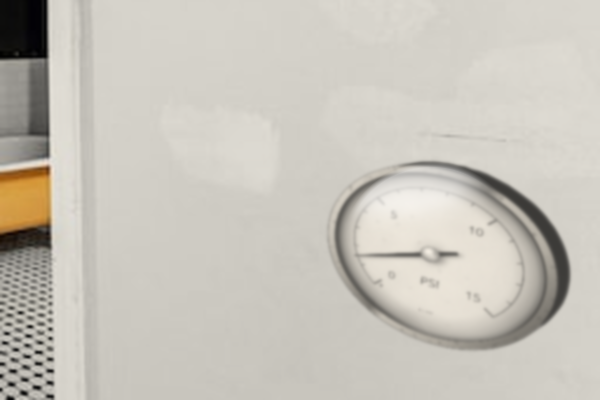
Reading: 1.5 psi
